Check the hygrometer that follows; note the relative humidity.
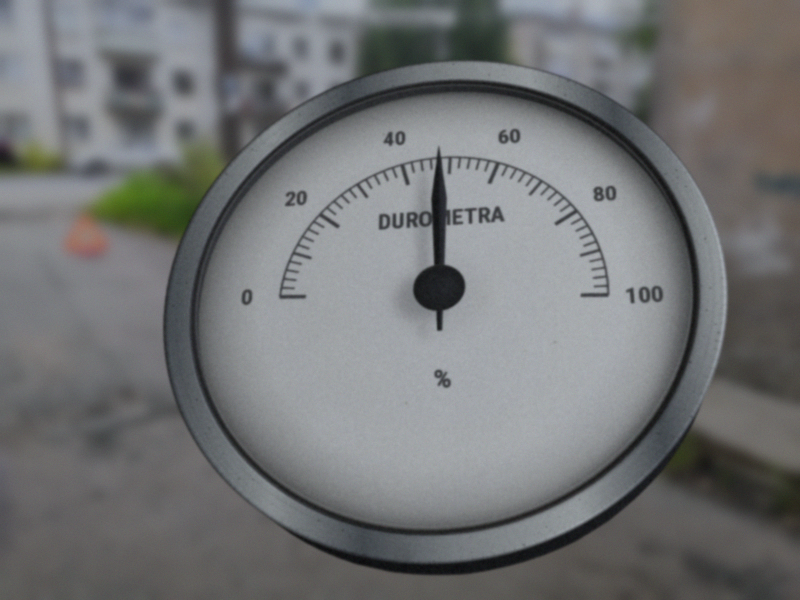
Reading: 48 %
